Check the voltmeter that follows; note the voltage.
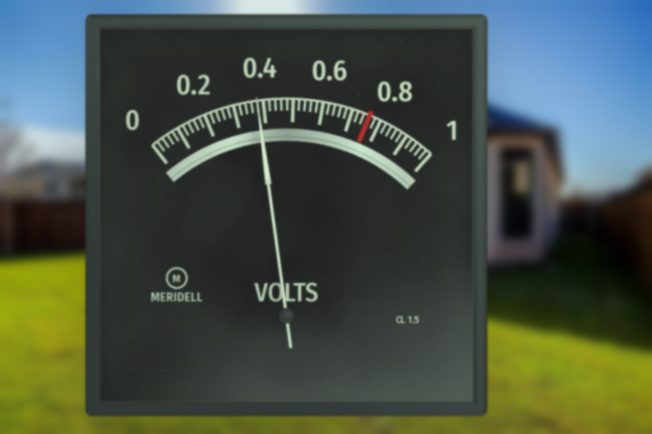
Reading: 0.38 V
